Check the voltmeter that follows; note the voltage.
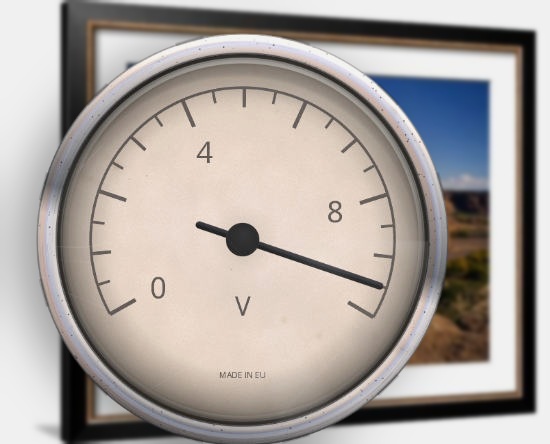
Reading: 9.5 V
